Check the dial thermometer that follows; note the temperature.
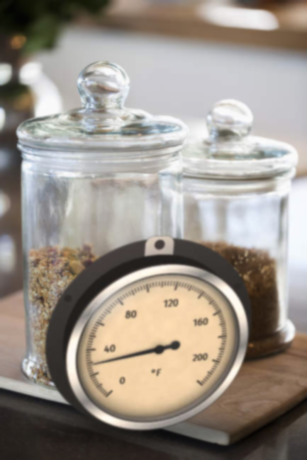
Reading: 30 °F
